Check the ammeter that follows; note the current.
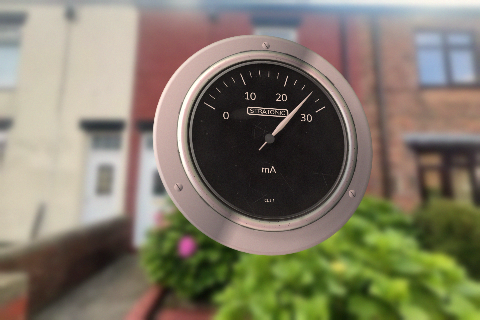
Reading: 26 mA
